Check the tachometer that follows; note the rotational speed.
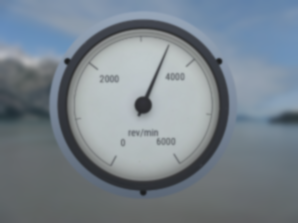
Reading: 3500 rpm
